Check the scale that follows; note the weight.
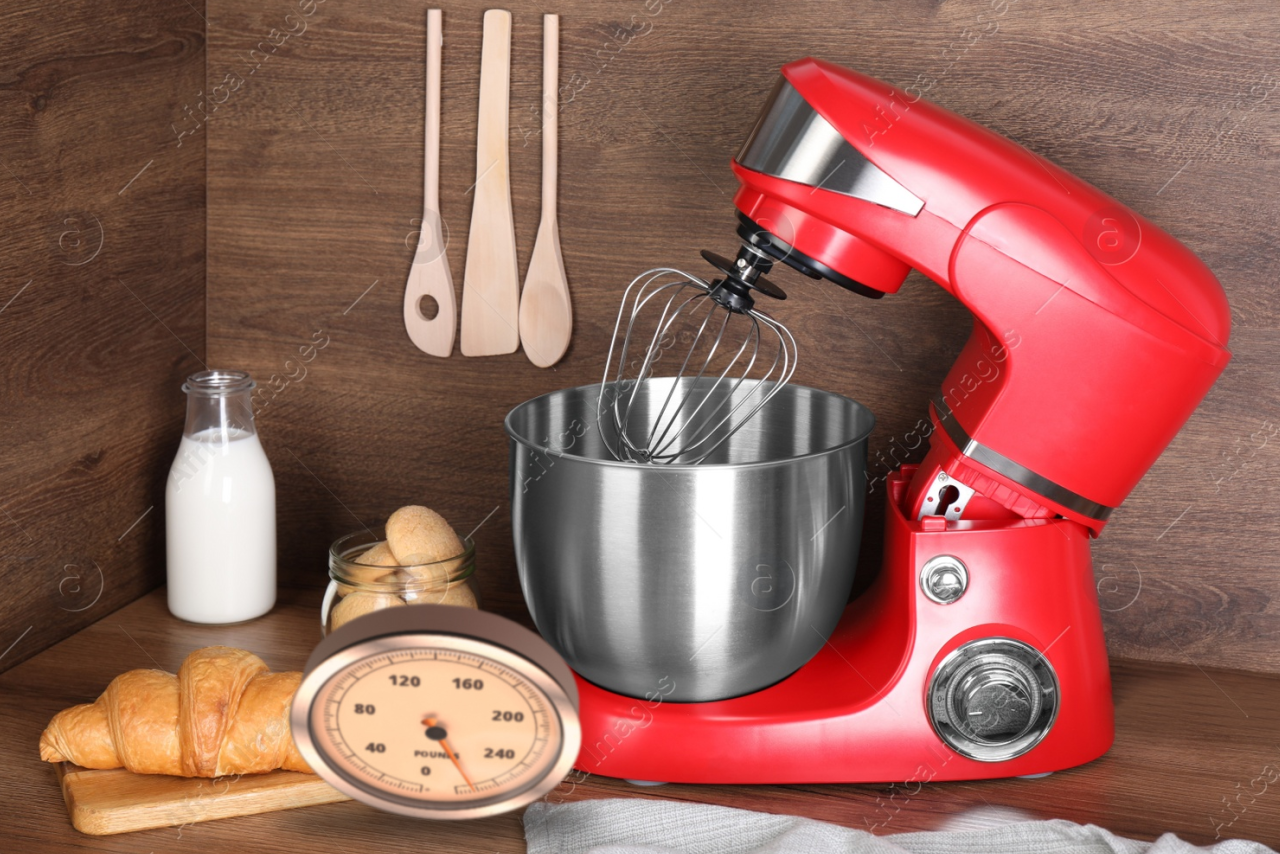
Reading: 270 lb
